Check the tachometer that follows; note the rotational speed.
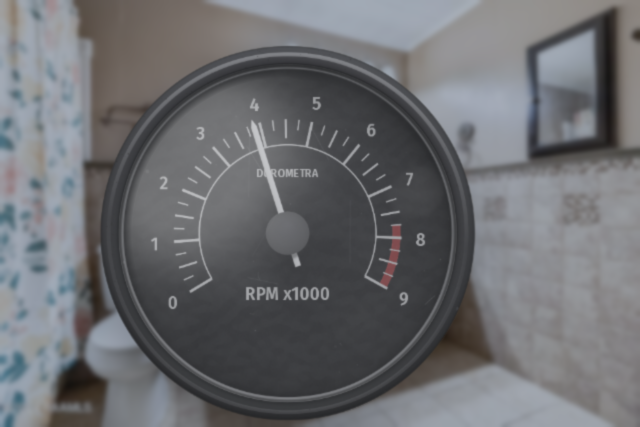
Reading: 3875 rpm
